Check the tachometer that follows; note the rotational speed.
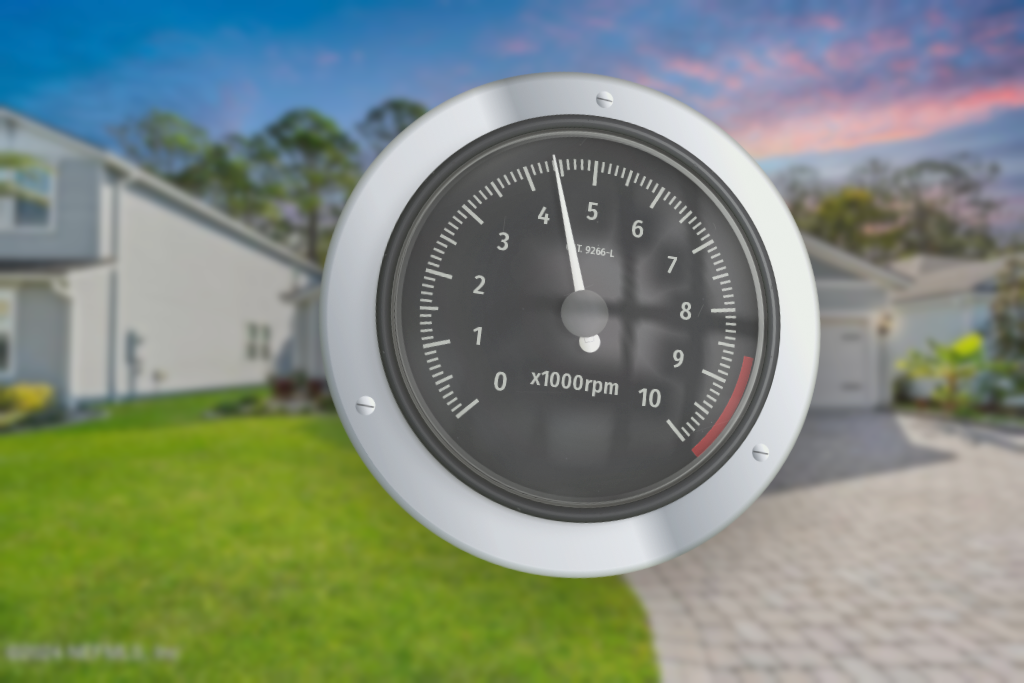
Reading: 4400 rpm
